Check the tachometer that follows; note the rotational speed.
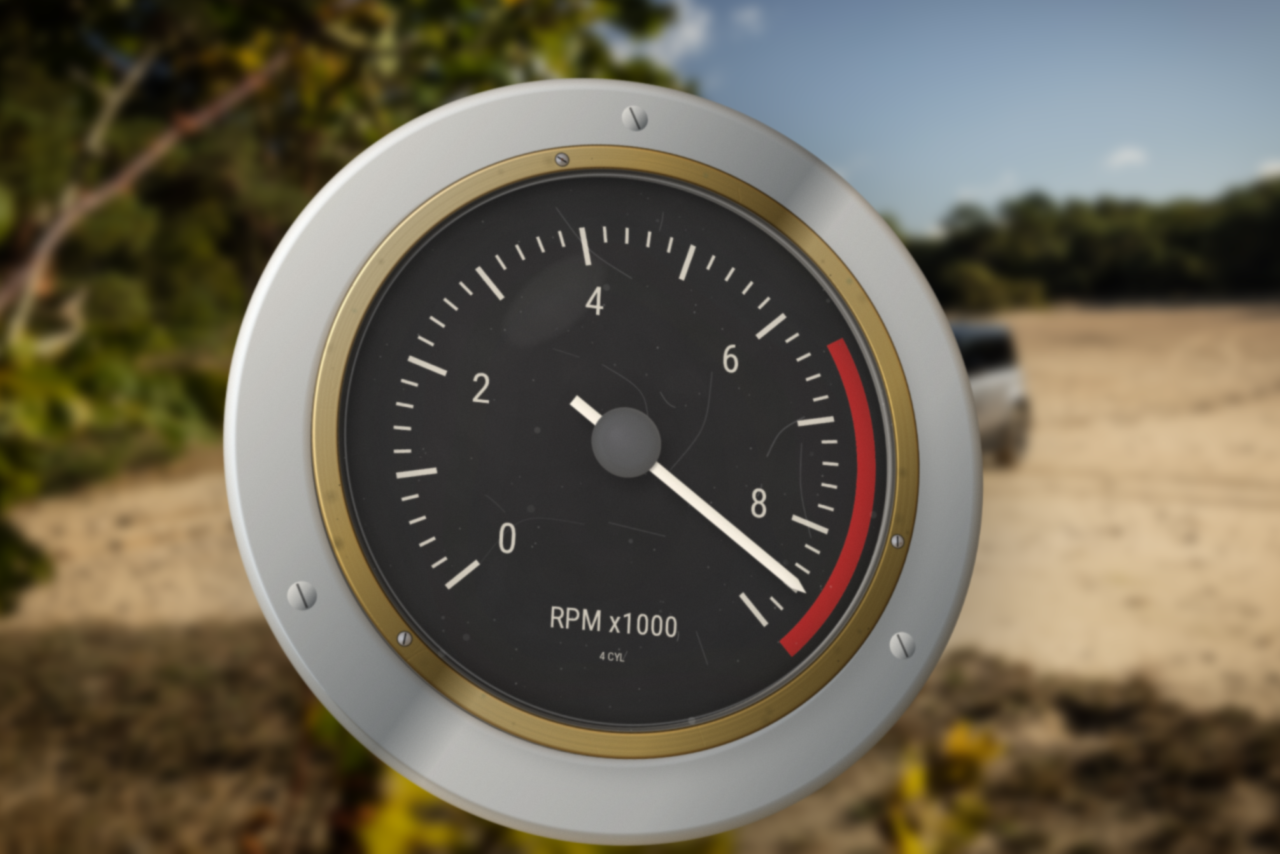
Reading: 8600 rpm
